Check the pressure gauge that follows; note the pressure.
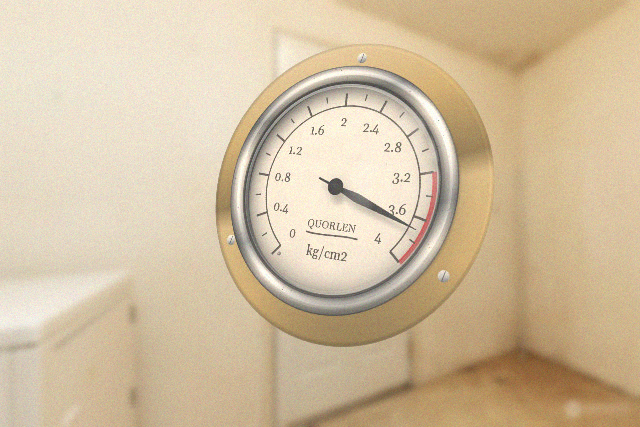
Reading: 3.7 kg/cm²
